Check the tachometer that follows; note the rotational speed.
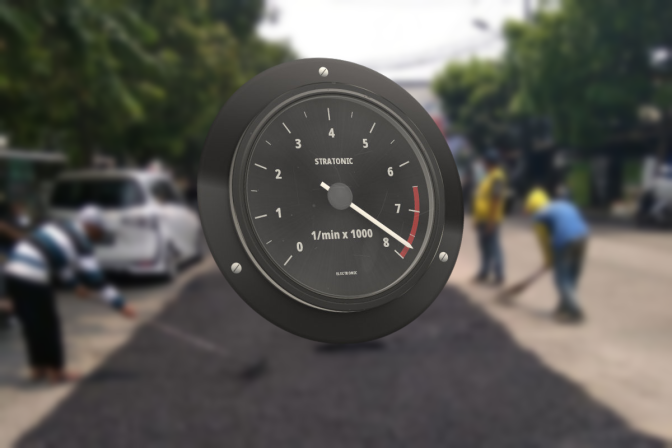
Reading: 7750 rpm
